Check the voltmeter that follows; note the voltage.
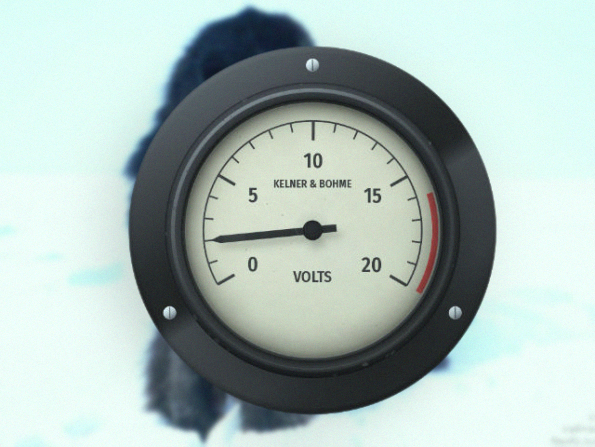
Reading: 2 V
